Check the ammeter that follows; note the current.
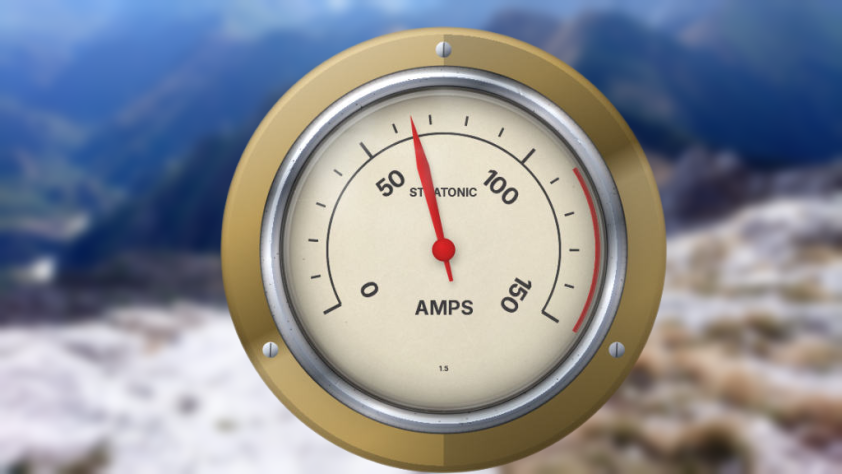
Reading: 65 A
